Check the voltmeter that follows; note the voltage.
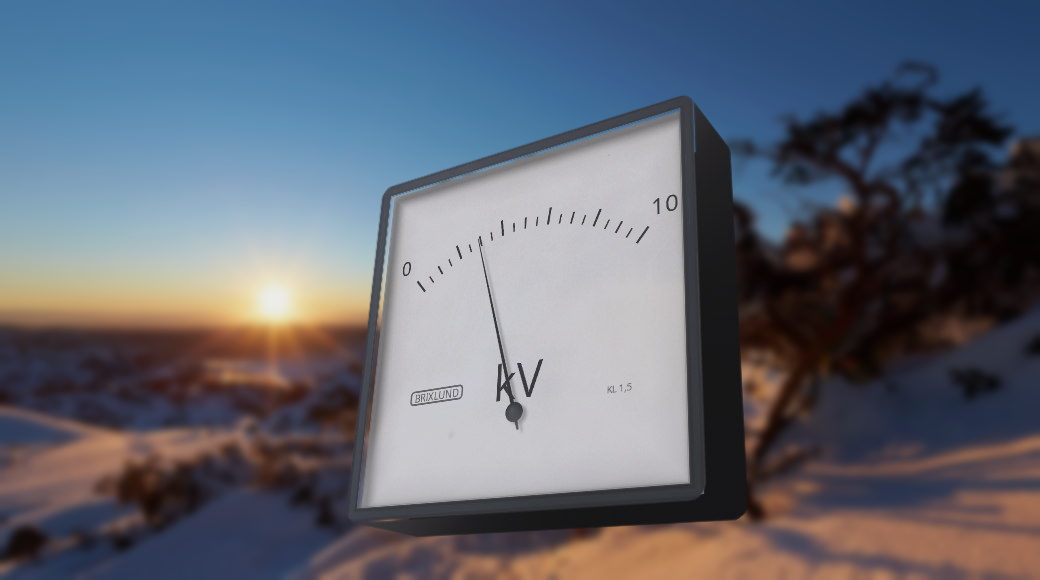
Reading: 3 kV
